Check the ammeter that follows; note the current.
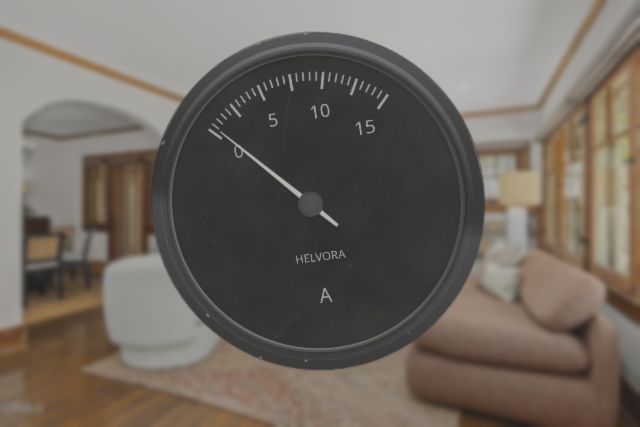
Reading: 0.5 A
